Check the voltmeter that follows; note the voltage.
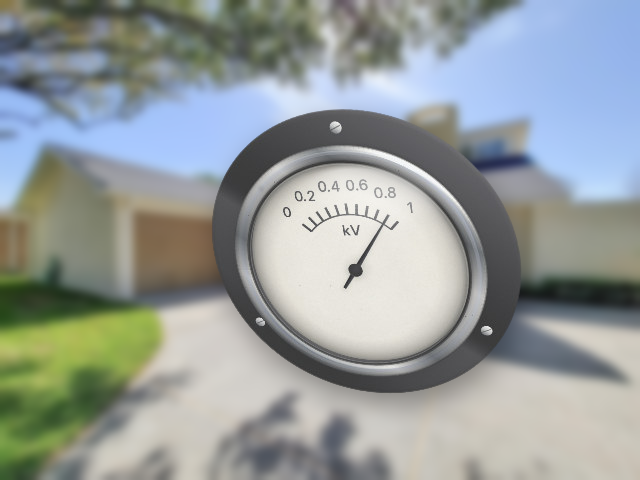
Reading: 0.9 kV
